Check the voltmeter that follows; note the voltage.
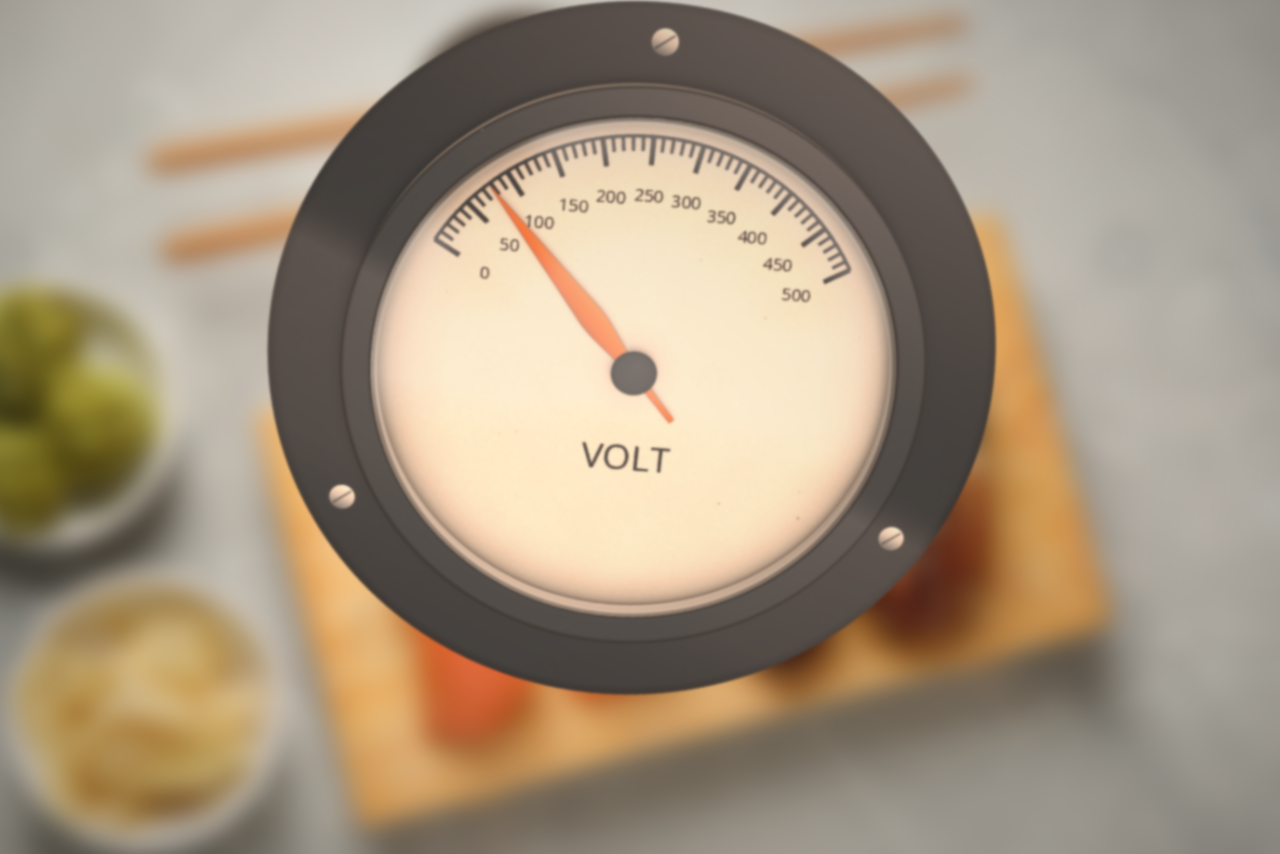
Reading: 80 V
